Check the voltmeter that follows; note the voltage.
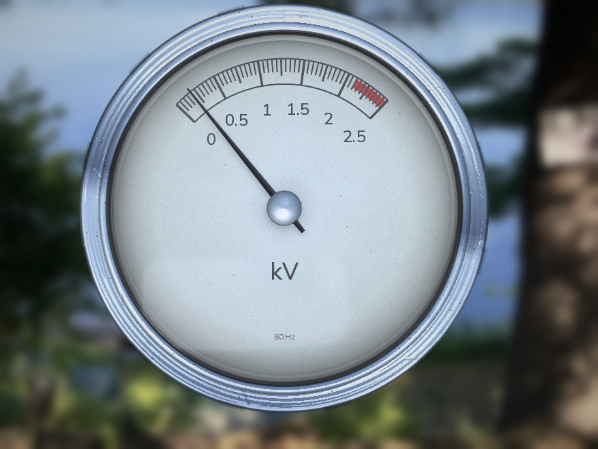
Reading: 0.2 kV
